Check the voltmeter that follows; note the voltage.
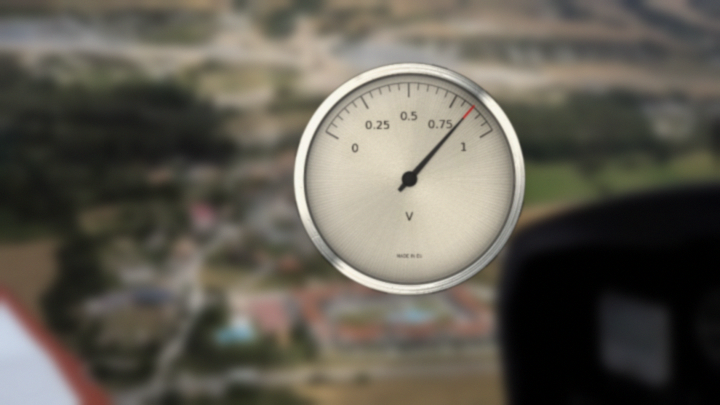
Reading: 0.85 V
